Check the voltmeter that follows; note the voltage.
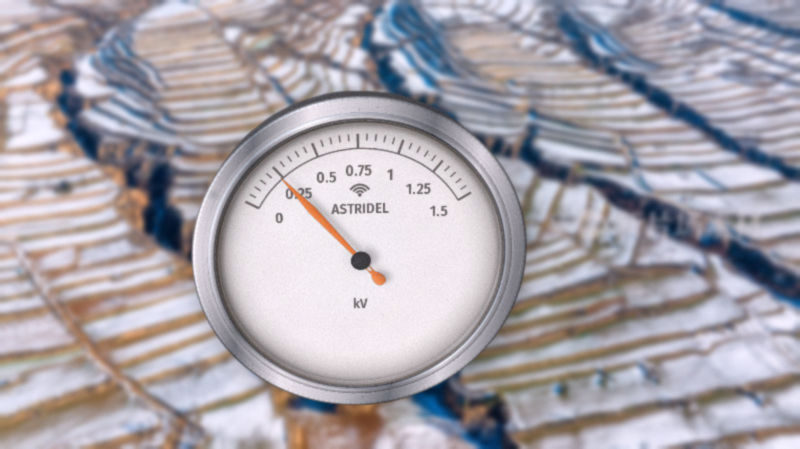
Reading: 0.25 kV
